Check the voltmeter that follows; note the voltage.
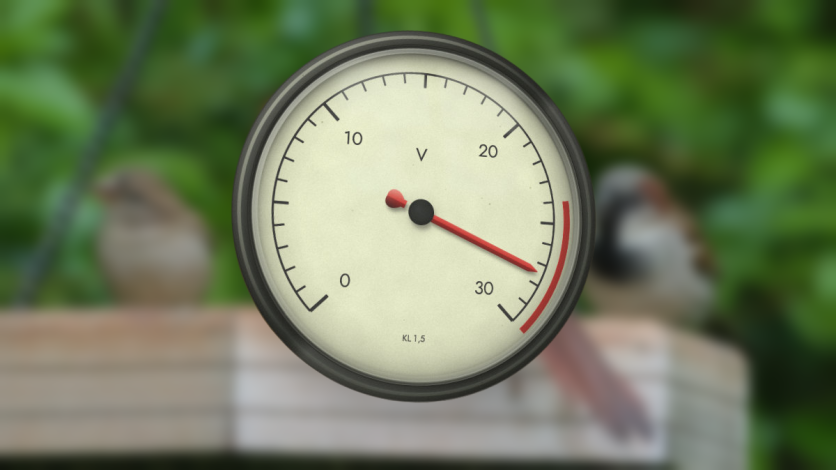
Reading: 27.5 V
